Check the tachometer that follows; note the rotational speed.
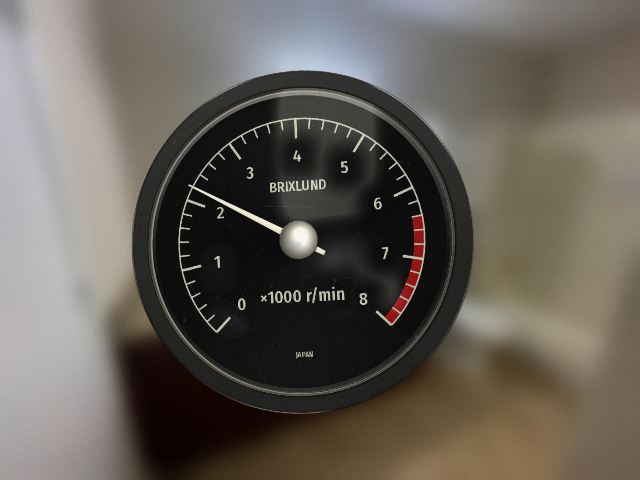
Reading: 2200 rpm
